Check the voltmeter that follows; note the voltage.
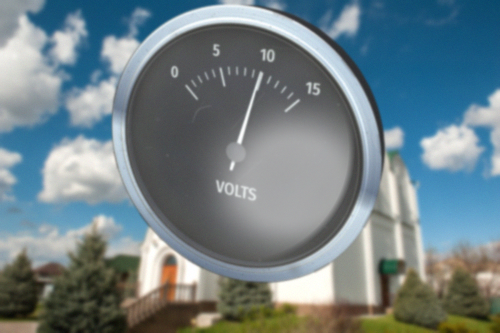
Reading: 10 V
